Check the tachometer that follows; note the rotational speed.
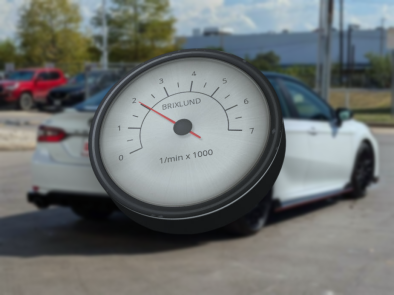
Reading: 2000 rpm
